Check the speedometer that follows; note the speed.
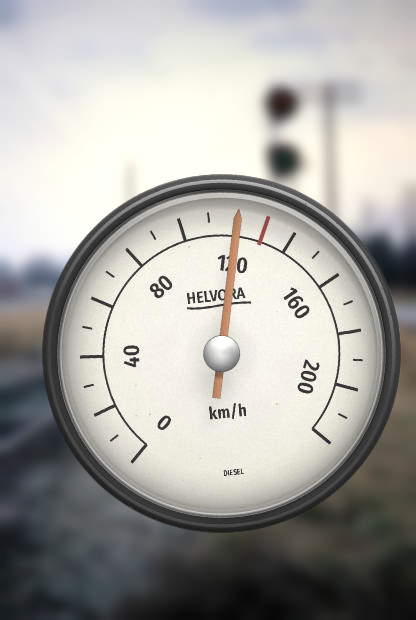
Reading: 120 km/h
